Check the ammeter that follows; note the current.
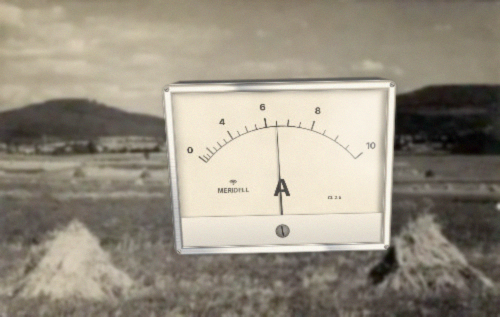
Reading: 6.5 A
